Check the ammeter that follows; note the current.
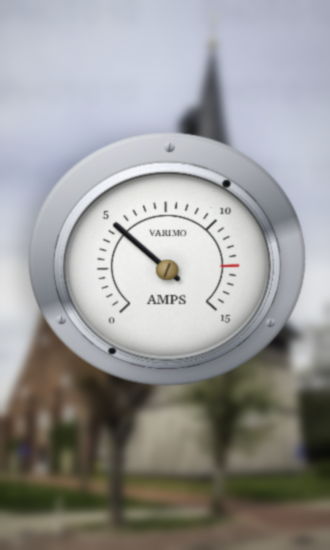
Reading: 5 A
